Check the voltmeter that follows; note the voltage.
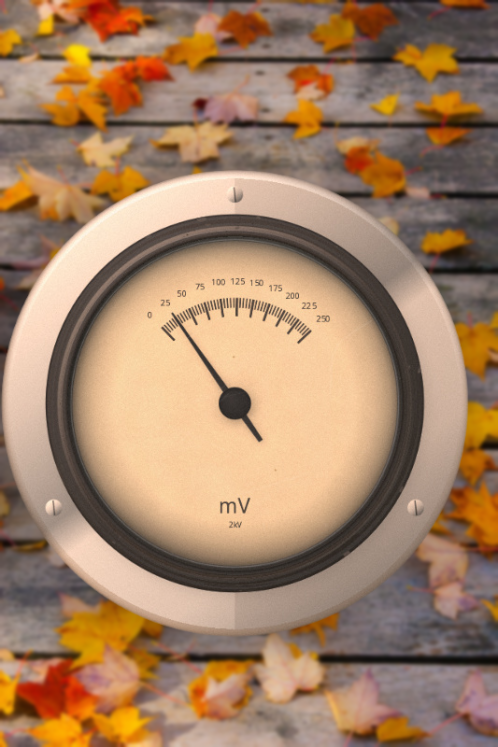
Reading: 25 mV
